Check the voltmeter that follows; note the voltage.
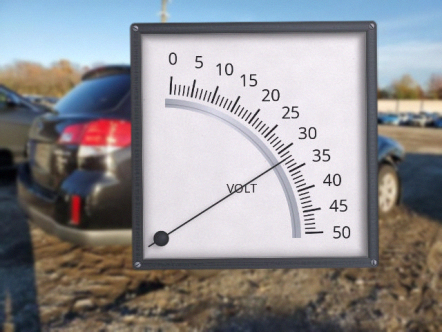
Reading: 32 V
